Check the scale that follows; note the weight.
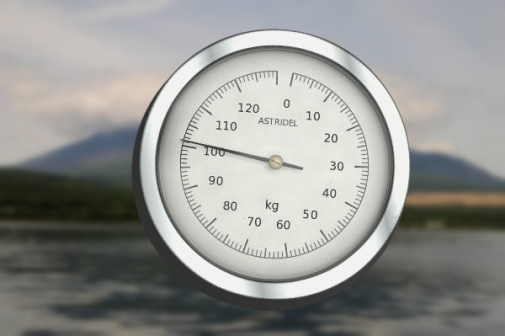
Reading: 101 kg
